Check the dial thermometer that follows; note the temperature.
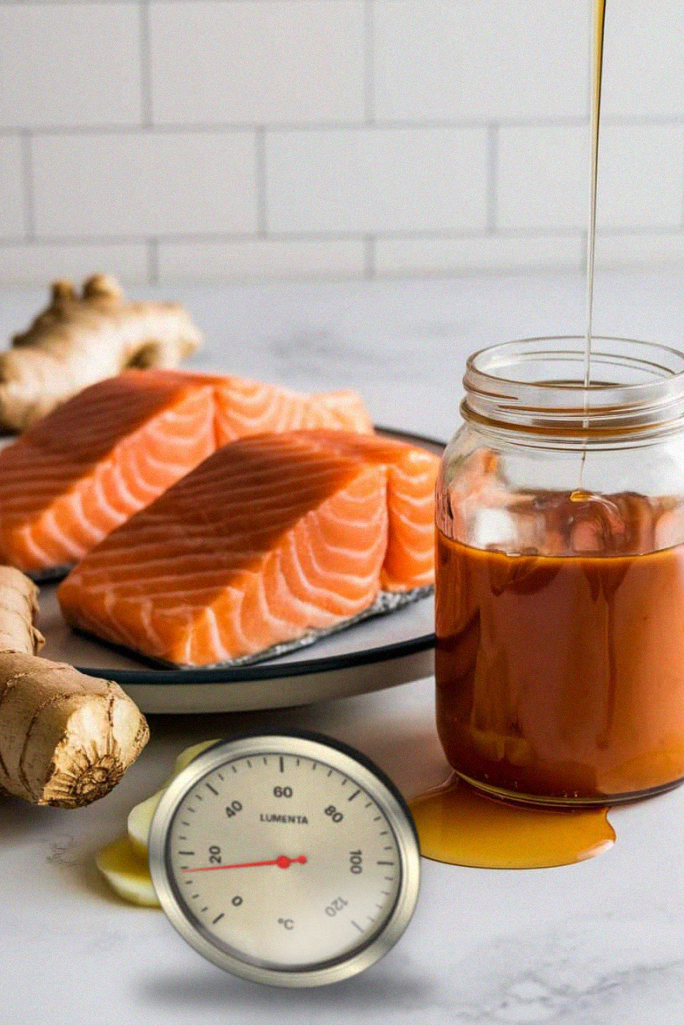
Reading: 16 °C
